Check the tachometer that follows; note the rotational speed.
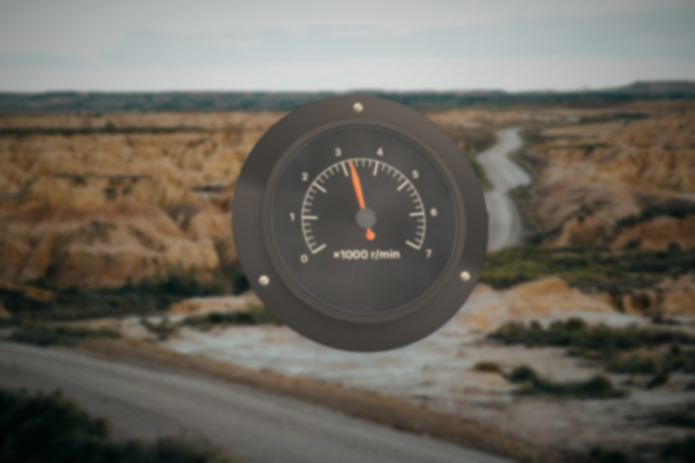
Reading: 3200 rpm
